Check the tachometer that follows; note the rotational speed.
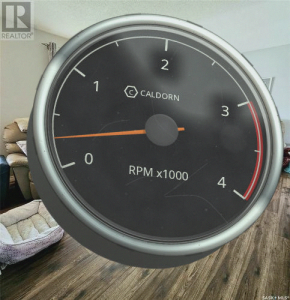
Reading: 250 rpm
